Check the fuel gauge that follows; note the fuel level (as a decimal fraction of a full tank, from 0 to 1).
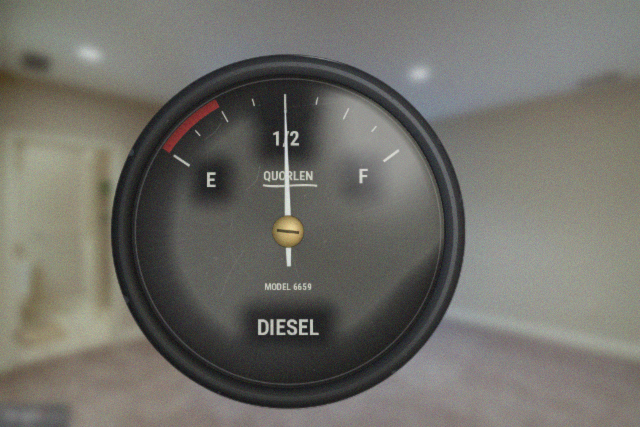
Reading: 0.5
